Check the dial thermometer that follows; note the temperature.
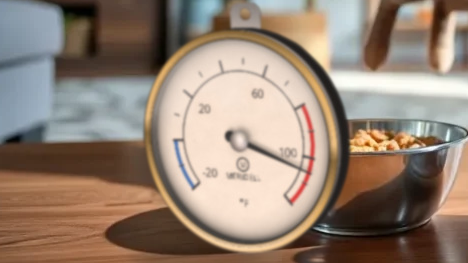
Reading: 105 °F
